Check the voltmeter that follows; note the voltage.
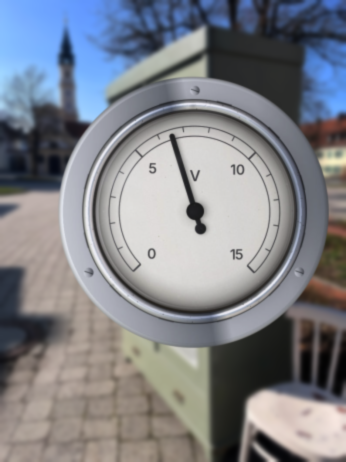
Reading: 6.5 V
